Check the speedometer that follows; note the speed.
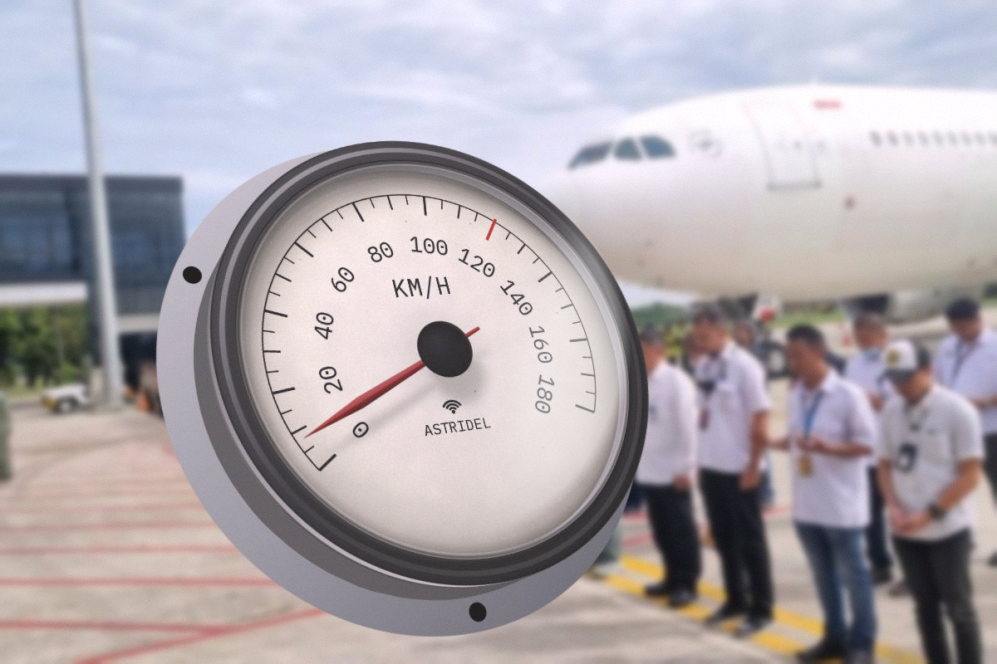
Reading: 7.5 km/h
